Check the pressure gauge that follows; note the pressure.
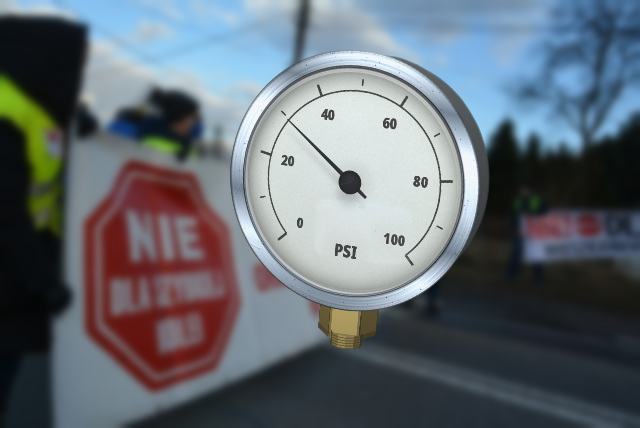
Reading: 30 psi
